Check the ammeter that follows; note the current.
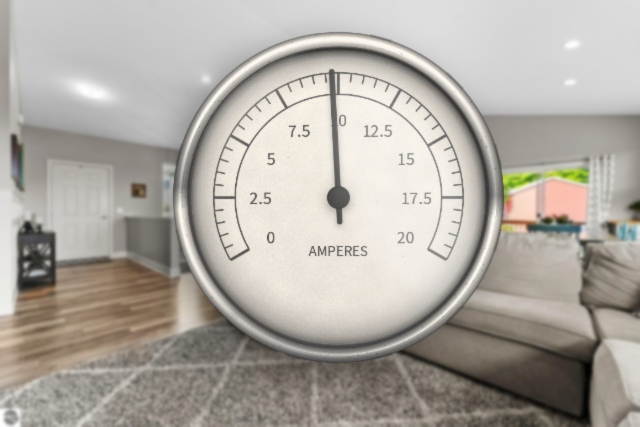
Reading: 9.75 A
